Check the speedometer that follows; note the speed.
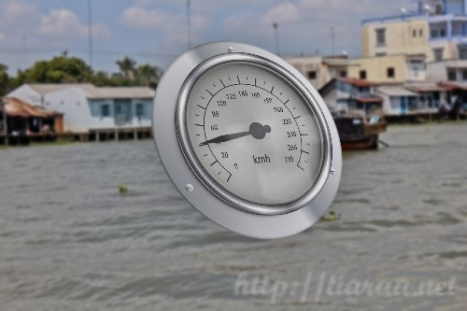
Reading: 40 km/h
